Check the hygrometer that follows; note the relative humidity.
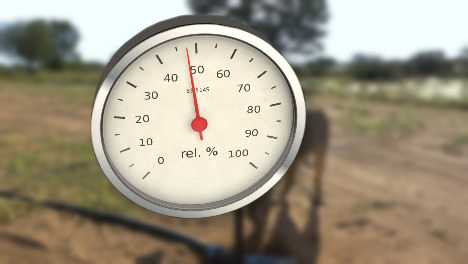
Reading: 47.5 %
